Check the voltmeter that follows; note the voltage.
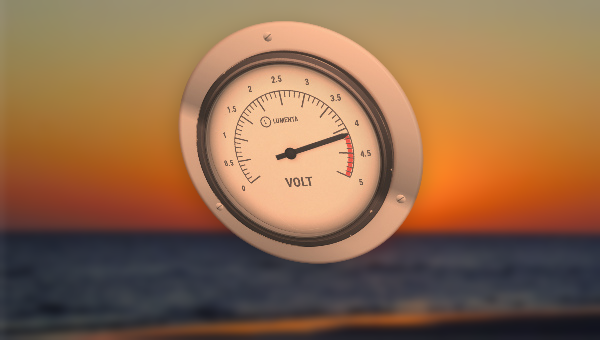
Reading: 4.1 V
